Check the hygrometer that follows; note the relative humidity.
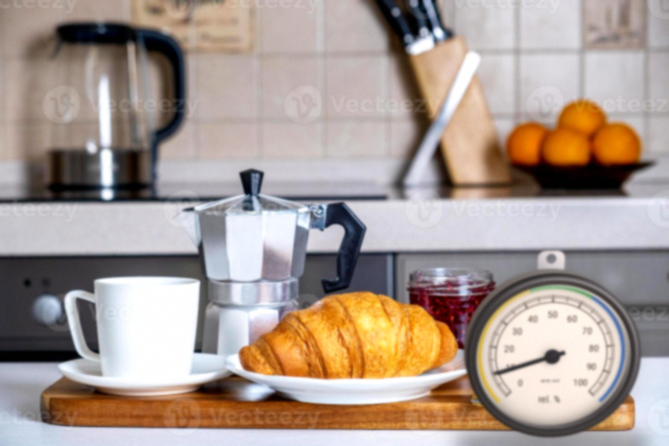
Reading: 10 %
